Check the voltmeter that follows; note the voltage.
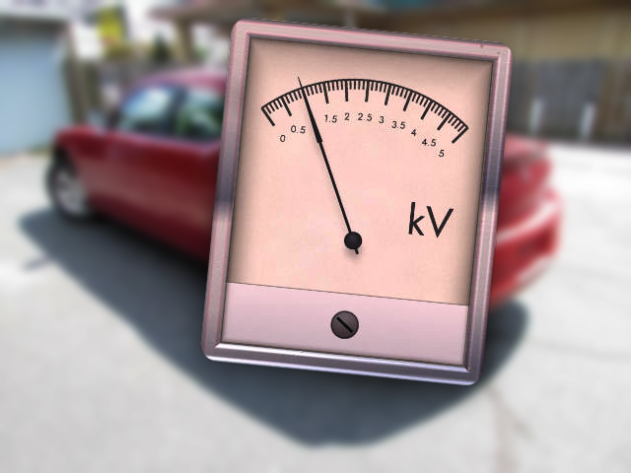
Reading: 1 kV
